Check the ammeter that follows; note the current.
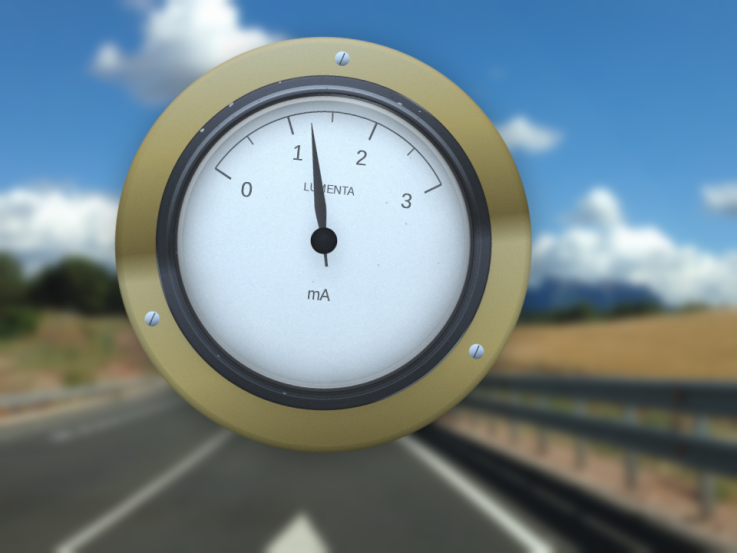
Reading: 1.25 mA
